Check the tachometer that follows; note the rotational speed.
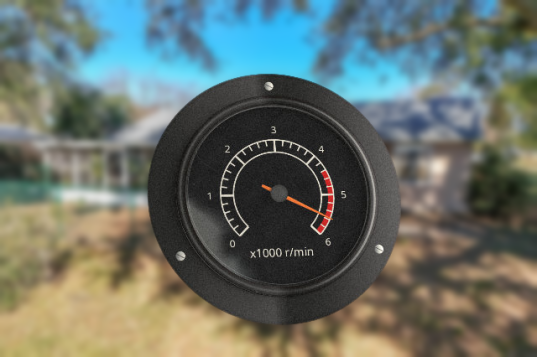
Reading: 5600 rpm
